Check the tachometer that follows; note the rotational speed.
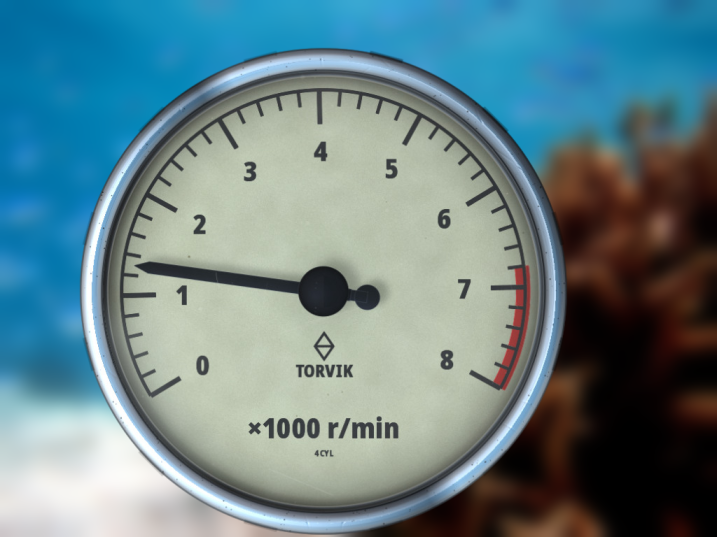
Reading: 1300 rpm
